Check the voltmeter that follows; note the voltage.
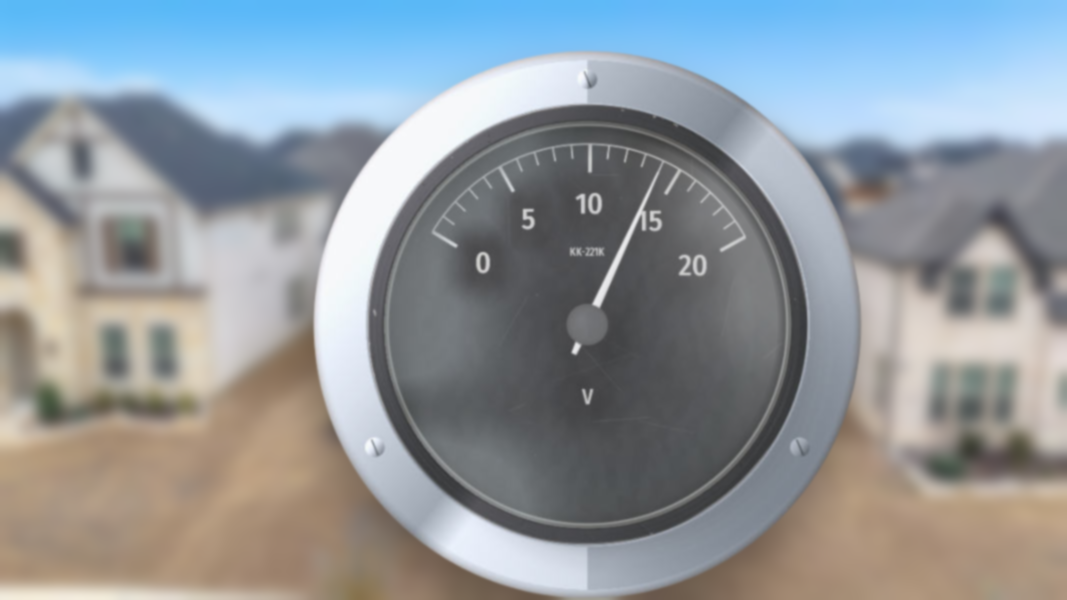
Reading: 14 V
